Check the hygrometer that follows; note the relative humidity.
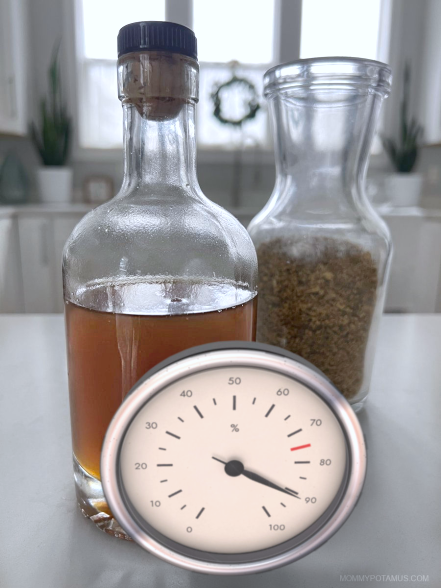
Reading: 90 %
